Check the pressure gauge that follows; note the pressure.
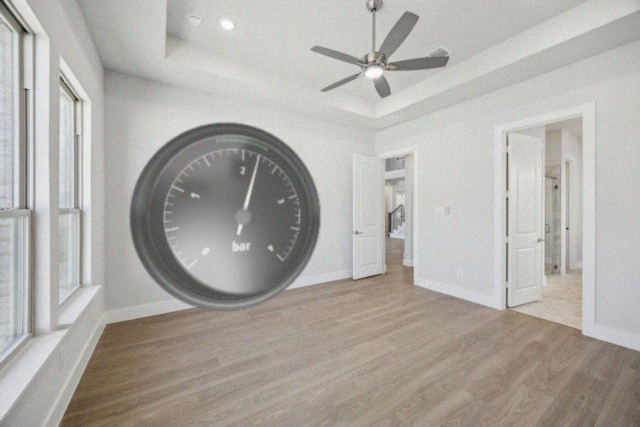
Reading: 2.2 bar
